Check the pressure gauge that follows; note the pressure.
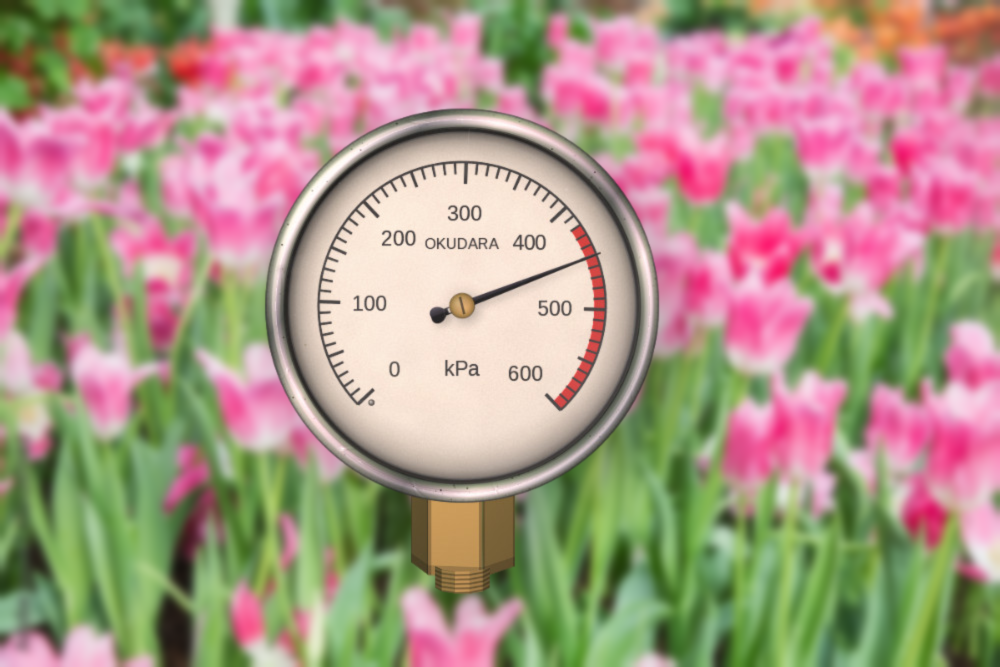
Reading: 450 kPa
